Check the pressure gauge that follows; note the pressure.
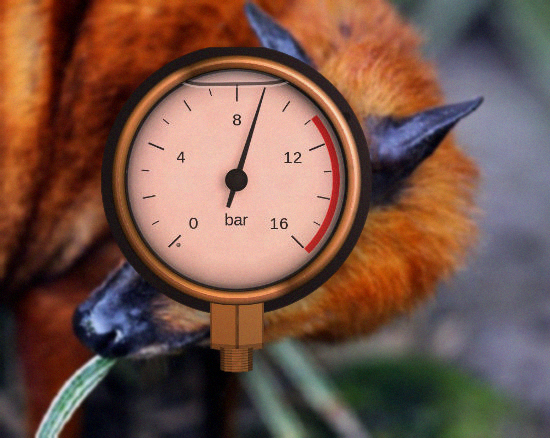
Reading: 9 bar
